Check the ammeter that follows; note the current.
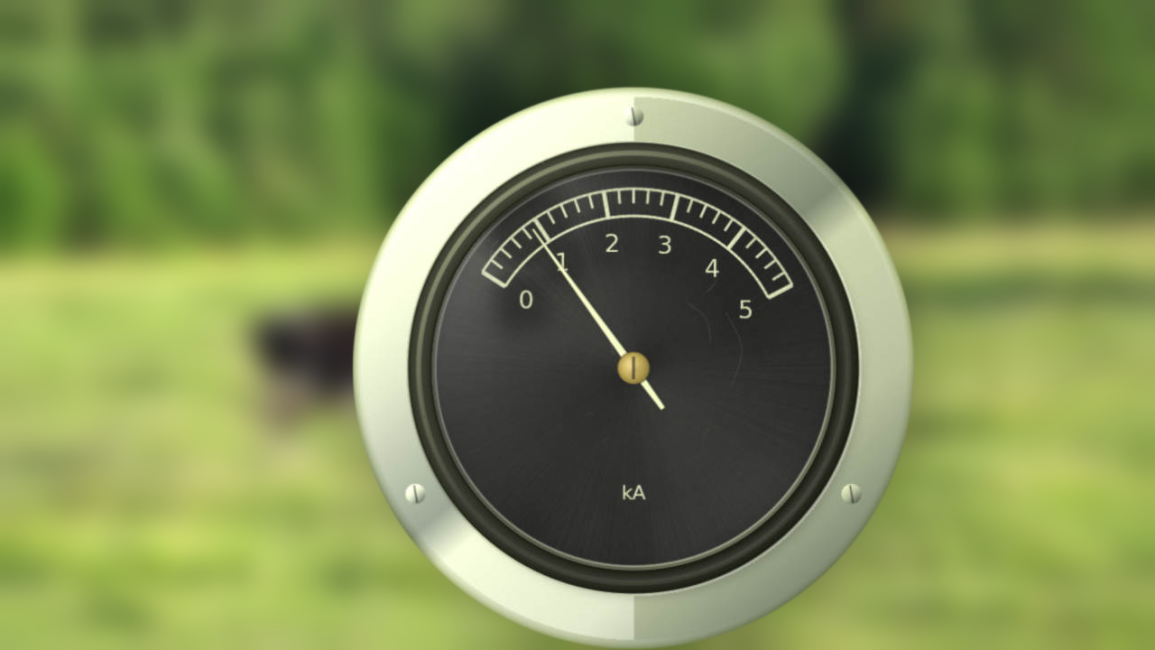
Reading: 0.9 kA
